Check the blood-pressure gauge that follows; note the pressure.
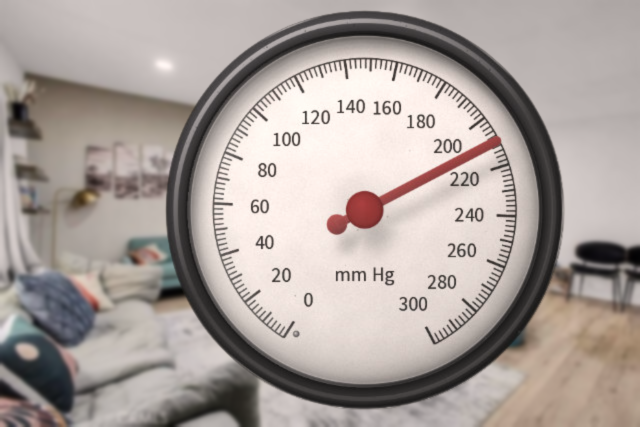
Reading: 210 mmHg
